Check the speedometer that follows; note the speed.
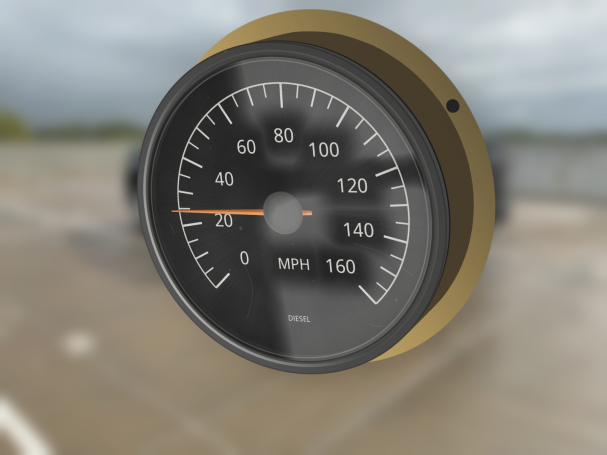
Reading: 25 mph
